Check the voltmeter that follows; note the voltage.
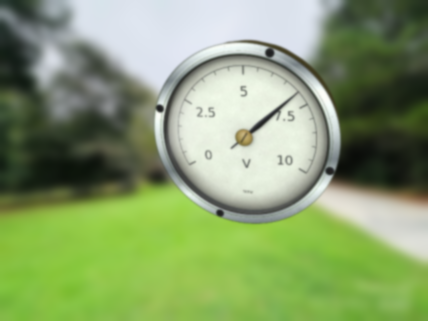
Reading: 7 V
